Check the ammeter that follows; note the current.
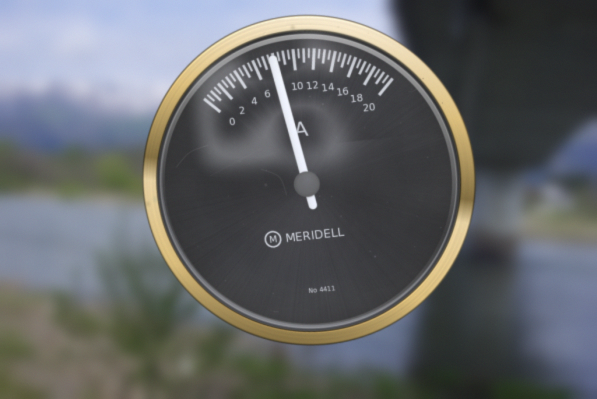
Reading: 8 A
